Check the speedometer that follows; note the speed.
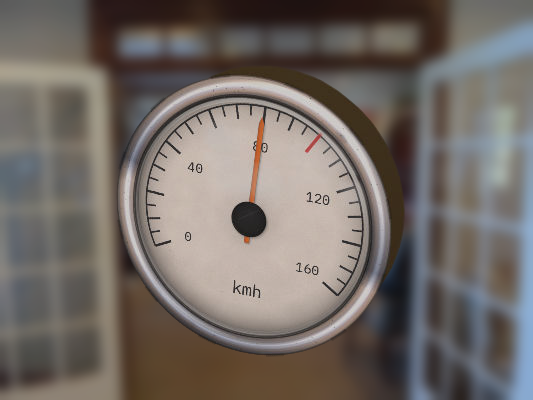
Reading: 80 km/h
